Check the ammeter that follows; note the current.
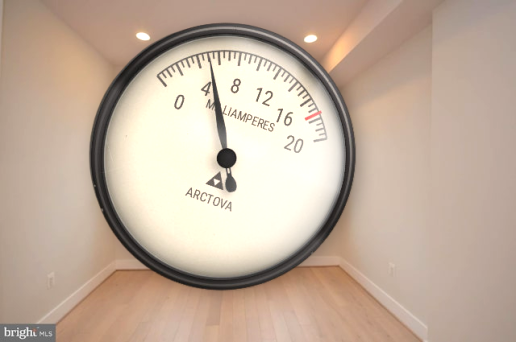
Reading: 5 mA
